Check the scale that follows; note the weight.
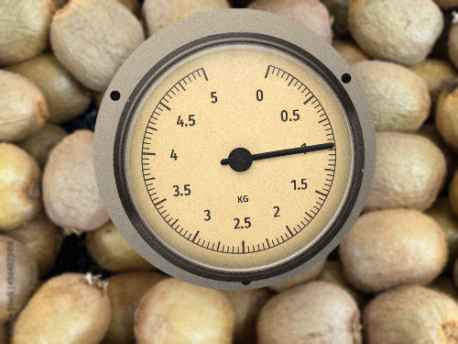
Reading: 1 kg
